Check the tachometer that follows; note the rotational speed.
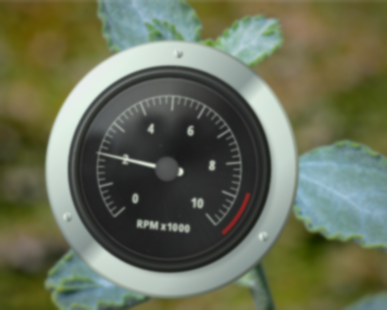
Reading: 2000 rpm
